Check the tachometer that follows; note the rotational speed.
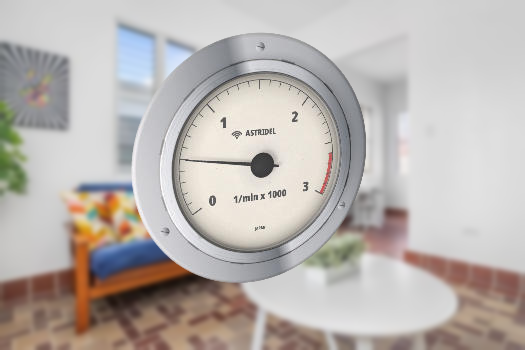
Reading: 500 rpm
